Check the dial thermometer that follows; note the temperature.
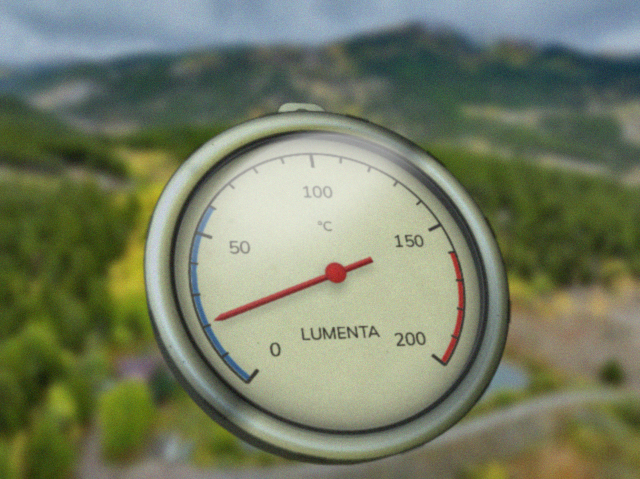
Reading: 20 °C
